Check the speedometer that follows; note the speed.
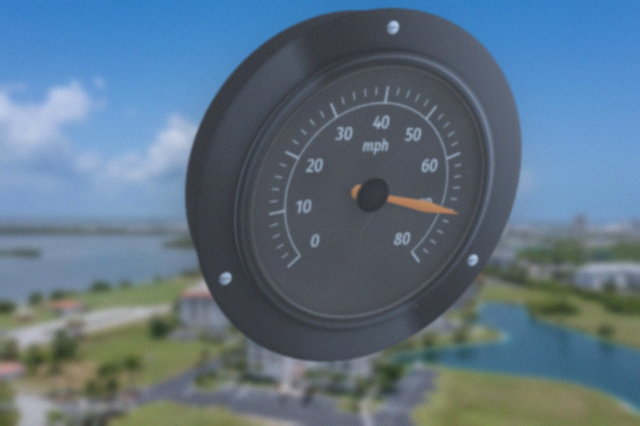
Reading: 70 mph
